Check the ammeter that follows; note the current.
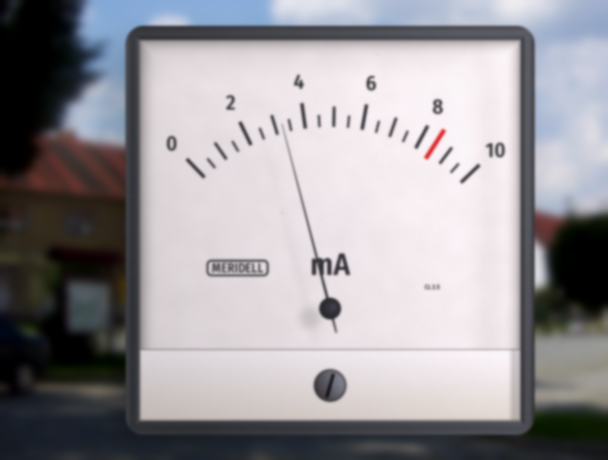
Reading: 3.25 mA
